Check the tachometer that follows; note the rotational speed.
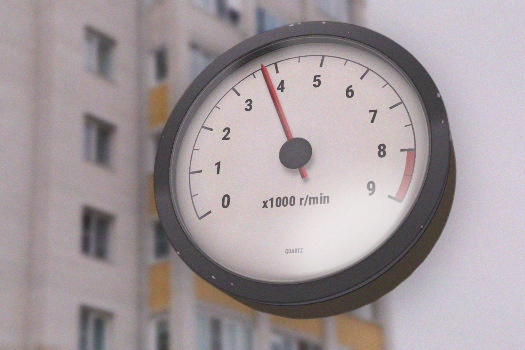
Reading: 3750 rpm
